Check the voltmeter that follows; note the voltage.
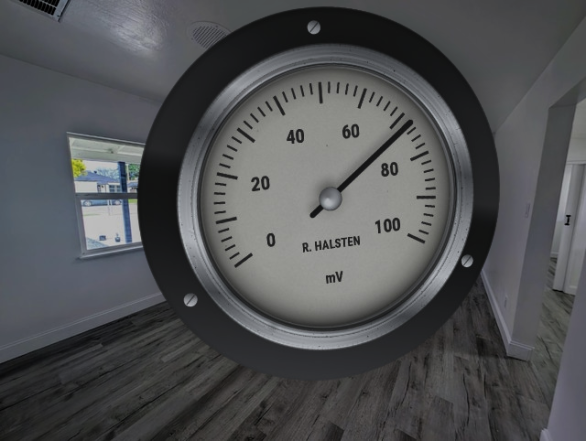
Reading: 72 mV
